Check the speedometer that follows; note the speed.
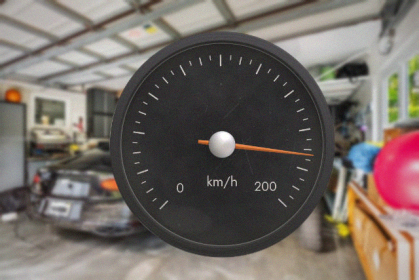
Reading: 172.5 km/h
